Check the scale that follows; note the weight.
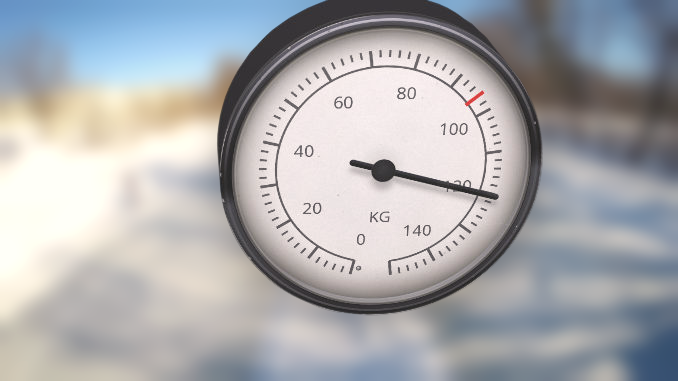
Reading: 120 kg
